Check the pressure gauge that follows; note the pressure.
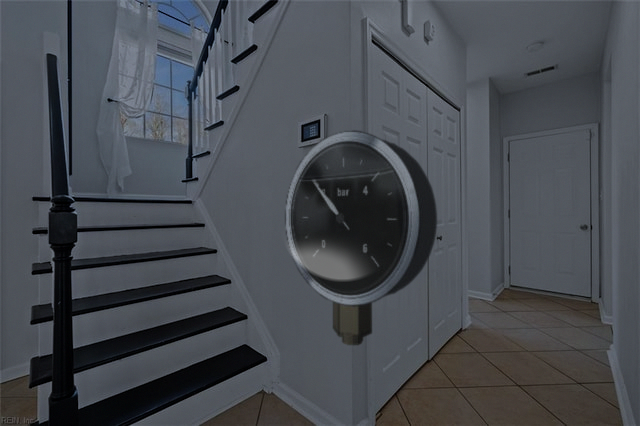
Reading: 2 bar
